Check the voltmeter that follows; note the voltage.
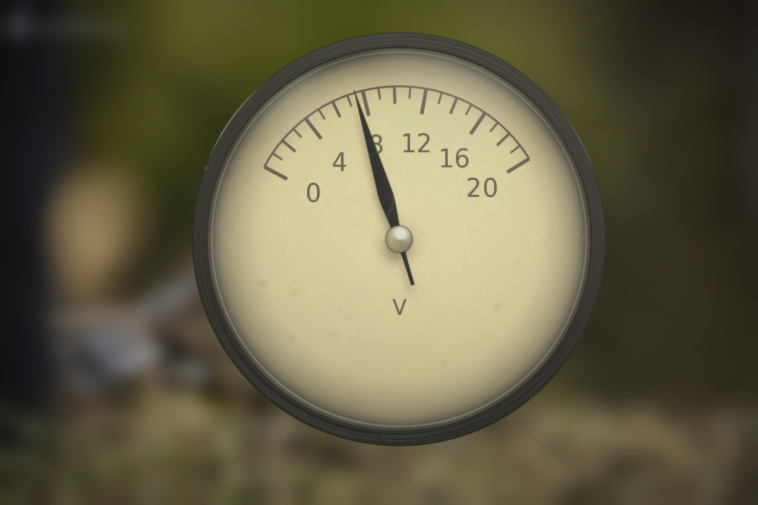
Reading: 7.5 V
